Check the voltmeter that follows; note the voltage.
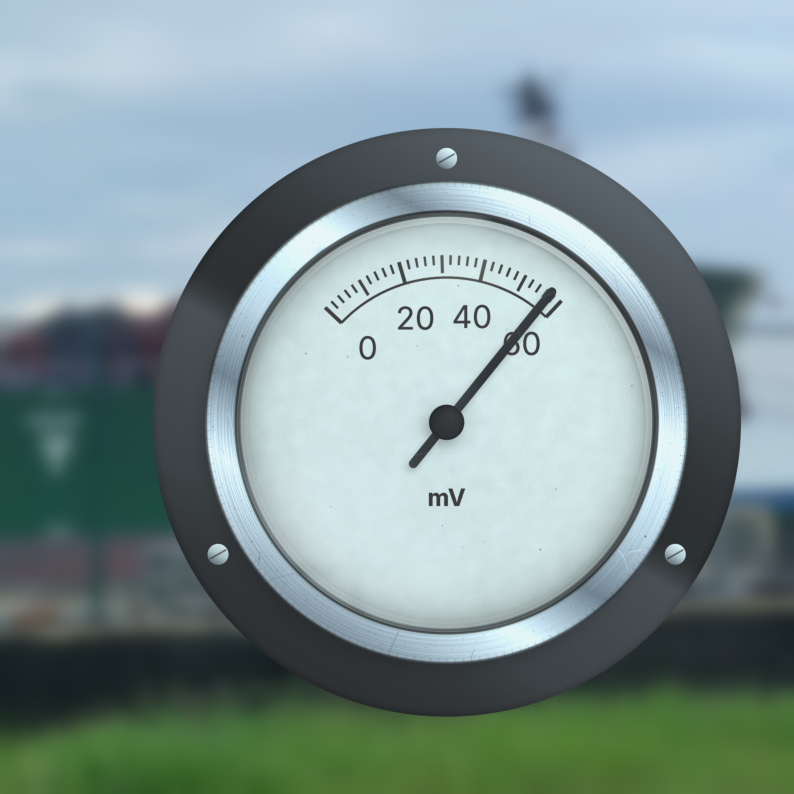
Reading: 57 mV
